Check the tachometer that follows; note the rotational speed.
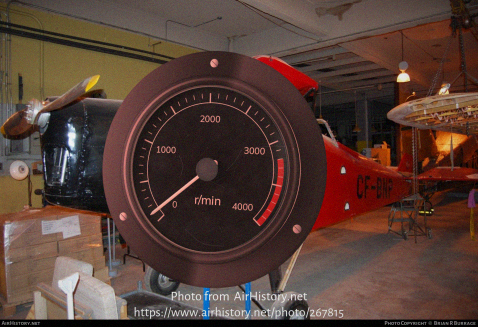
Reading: 100 rpm
